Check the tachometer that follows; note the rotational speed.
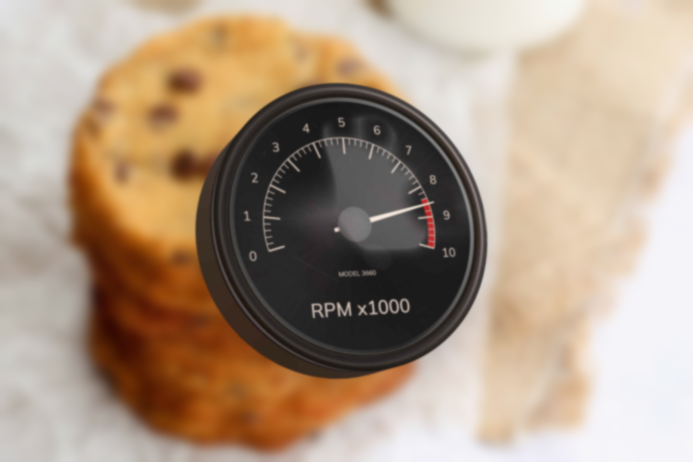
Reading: 8600 rpm
